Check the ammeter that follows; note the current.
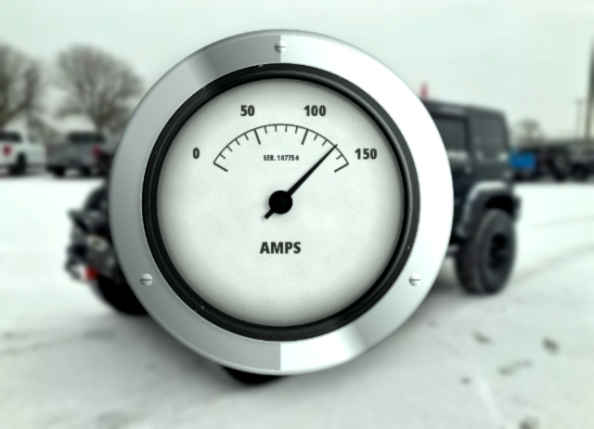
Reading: 130 A
